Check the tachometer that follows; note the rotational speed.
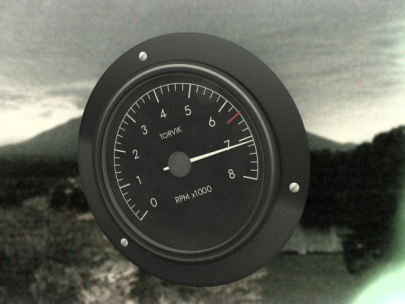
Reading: 7100 rpm
